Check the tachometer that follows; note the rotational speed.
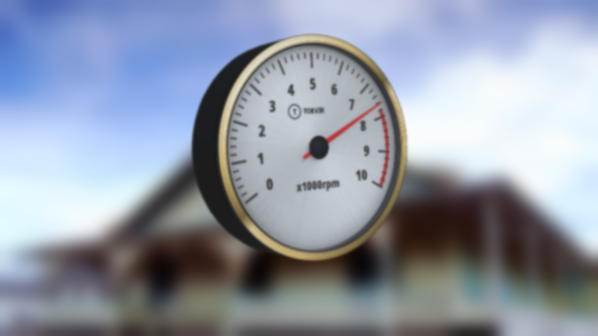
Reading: 7600 rpm
